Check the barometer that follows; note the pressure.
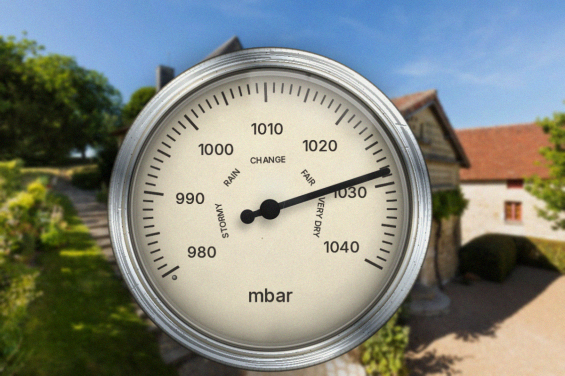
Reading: 1028.5 mbar
